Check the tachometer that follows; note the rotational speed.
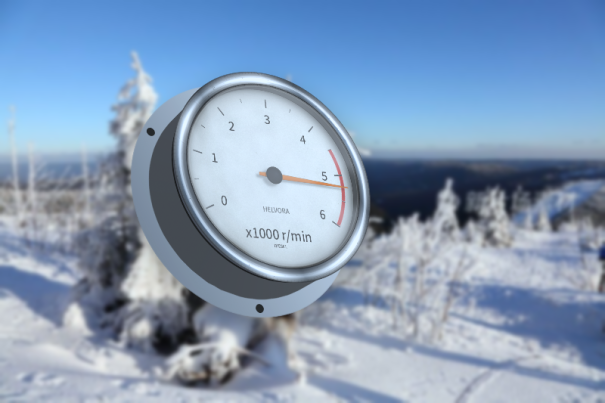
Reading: 5250 rpm
